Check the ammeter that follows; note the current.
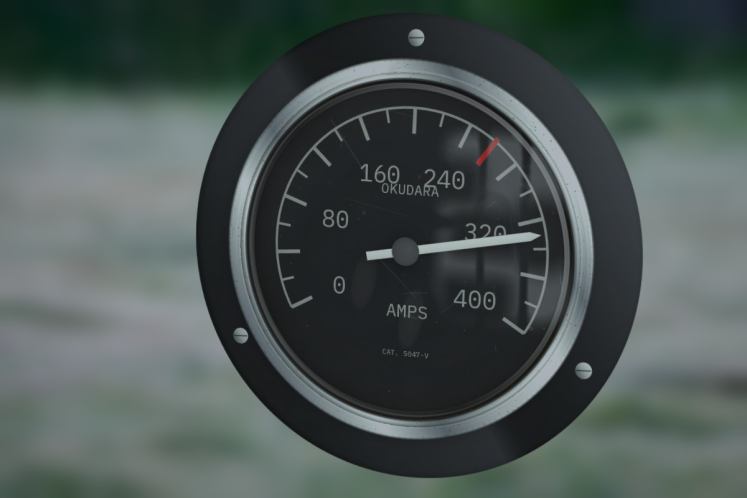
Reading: 330 A
